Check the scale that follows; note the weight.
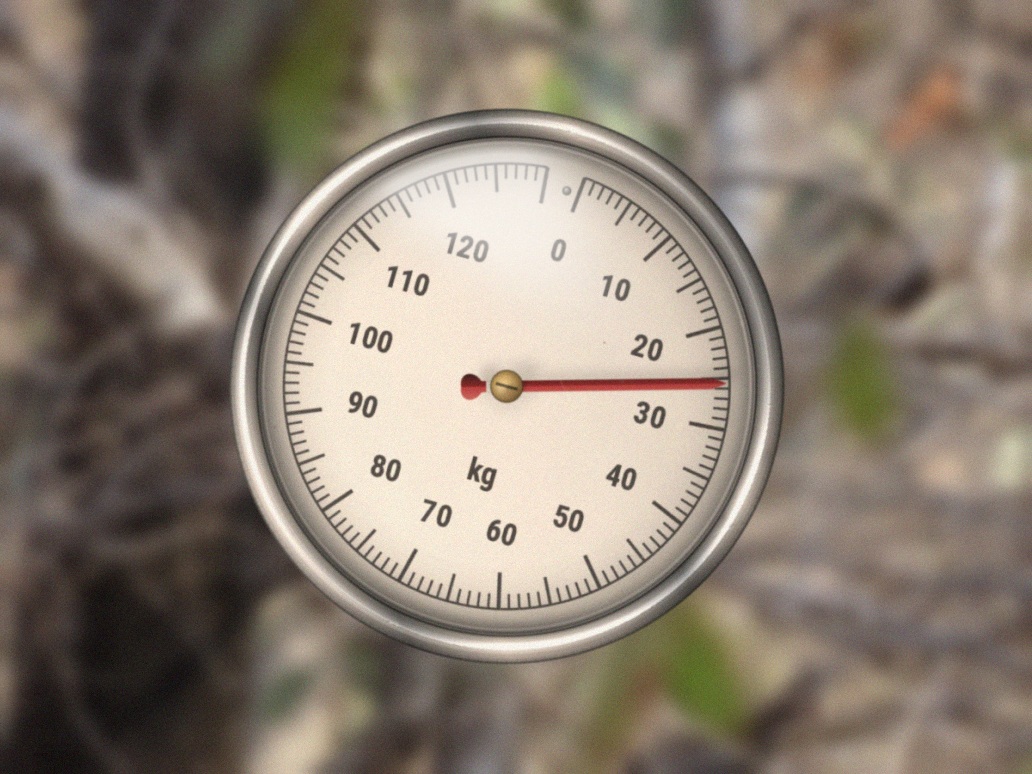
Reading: 25.5 kg
